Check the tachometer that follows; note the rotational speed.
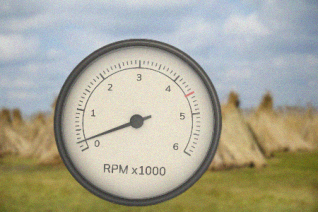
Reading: 200 rpm
